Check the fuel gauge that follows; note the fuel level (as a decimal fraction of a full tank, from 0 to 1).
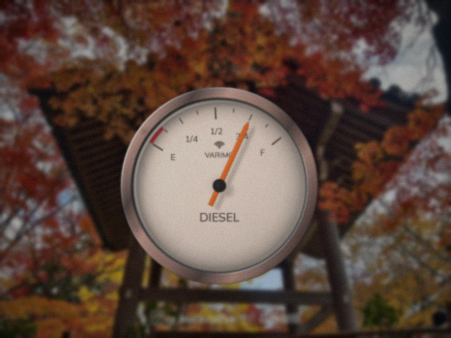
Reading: 0.75
